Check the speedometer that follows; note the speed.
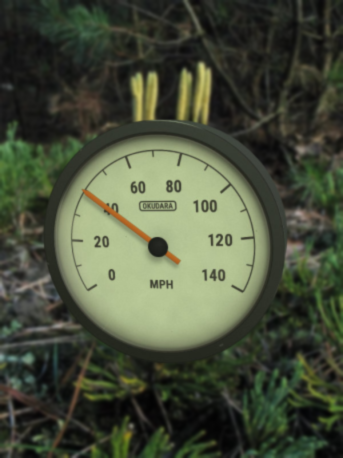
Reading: 40 mph
